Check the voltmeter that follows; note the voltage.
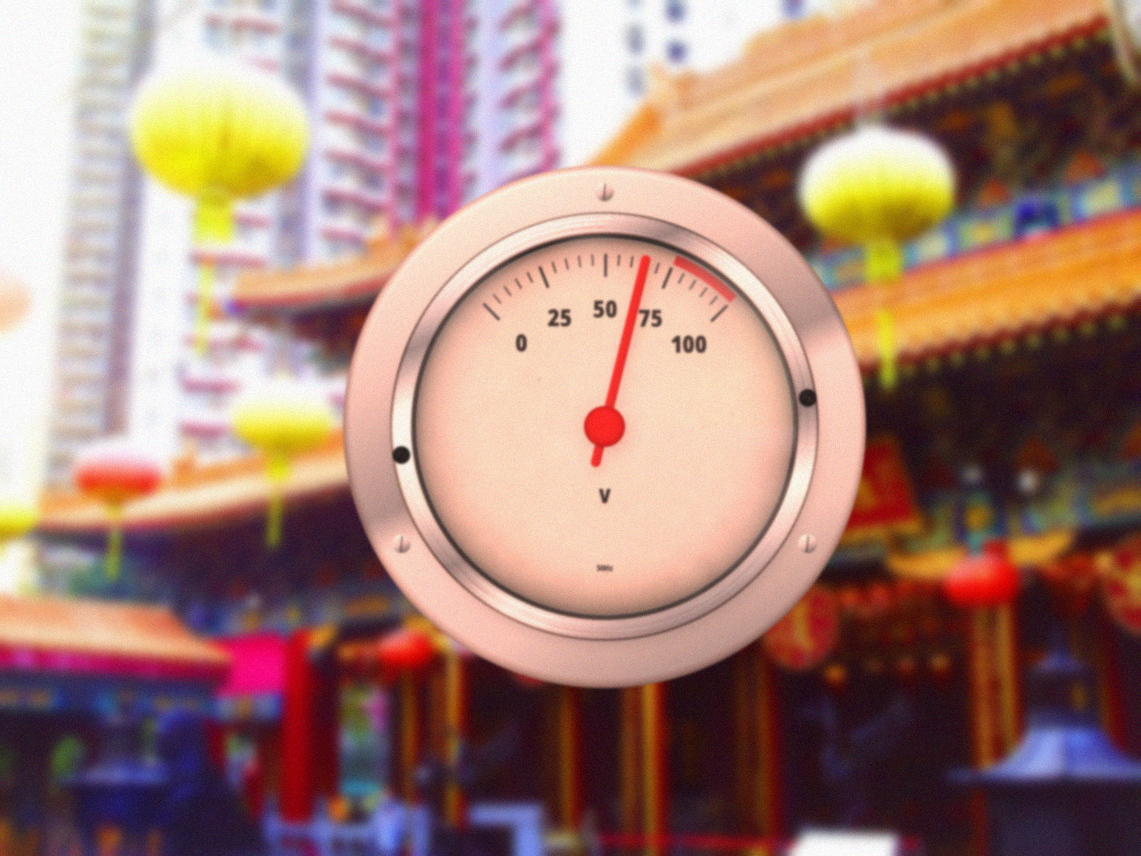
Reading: 65 V
